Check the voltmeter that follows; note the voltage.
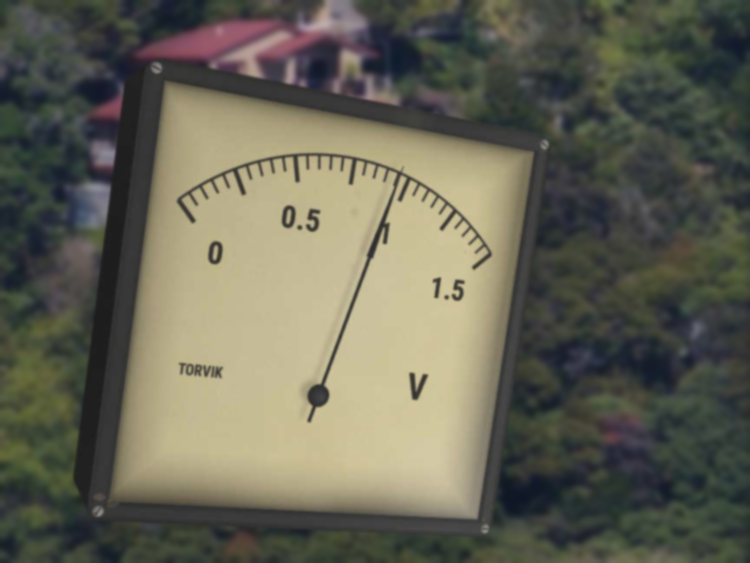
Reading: 0.95 V
